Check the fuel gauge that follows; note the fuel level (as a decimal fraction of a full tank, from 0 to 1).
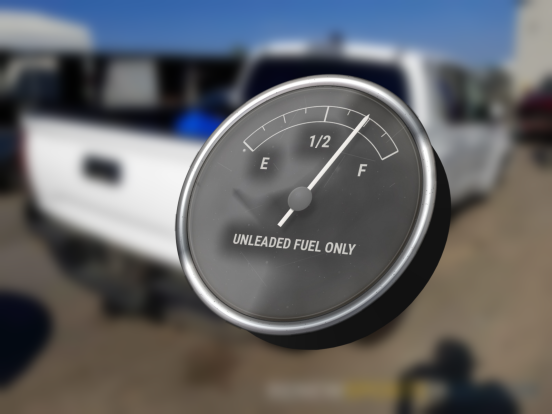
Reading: 0.75
